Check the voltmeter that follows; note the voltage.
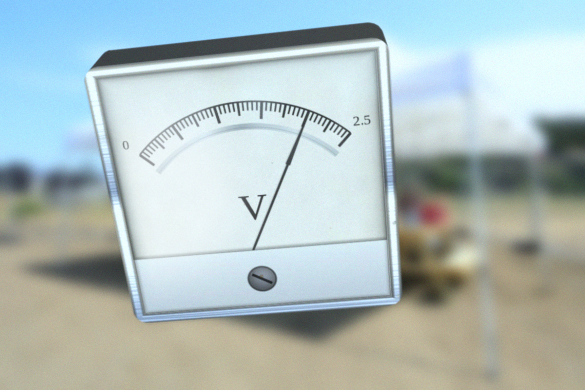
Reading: 2 V
